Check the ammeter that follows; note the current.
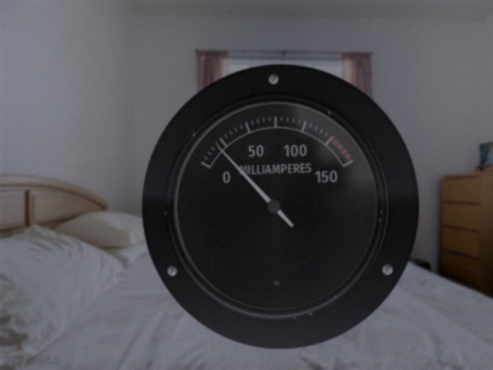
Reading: 20 mA
